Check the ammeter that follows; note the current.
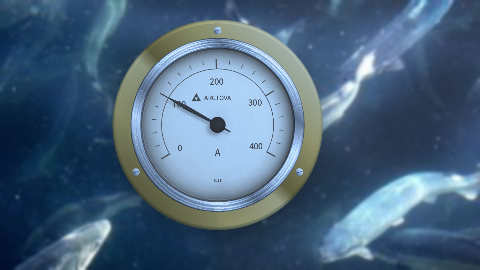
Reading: 100 A
